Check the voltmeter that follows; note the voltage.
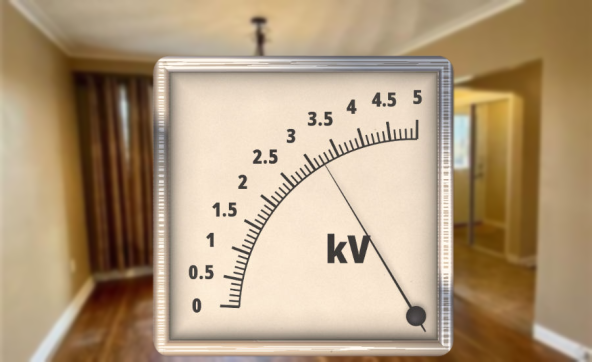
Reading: 3.2 kV
